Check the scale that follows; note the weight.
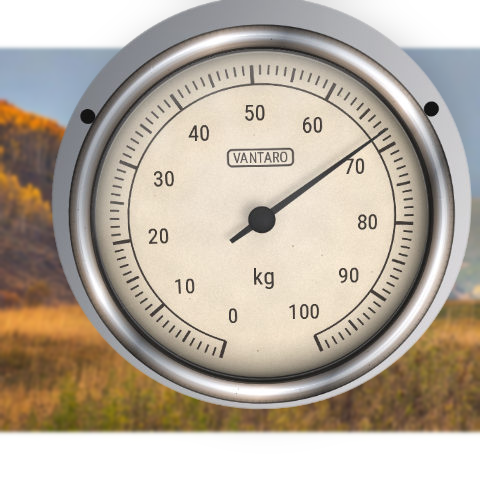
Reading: 68 kg
